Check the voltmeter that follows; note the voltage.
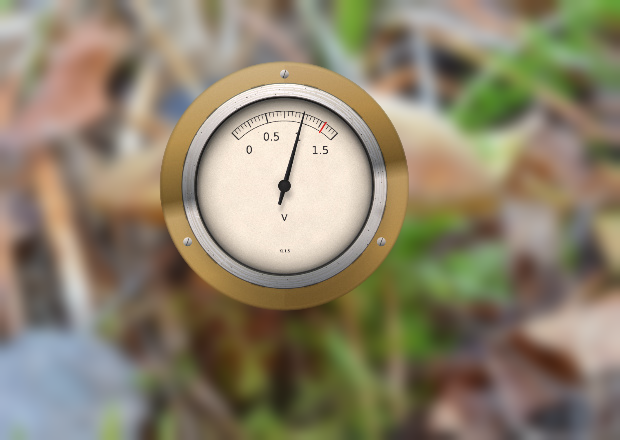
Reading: 1 V
